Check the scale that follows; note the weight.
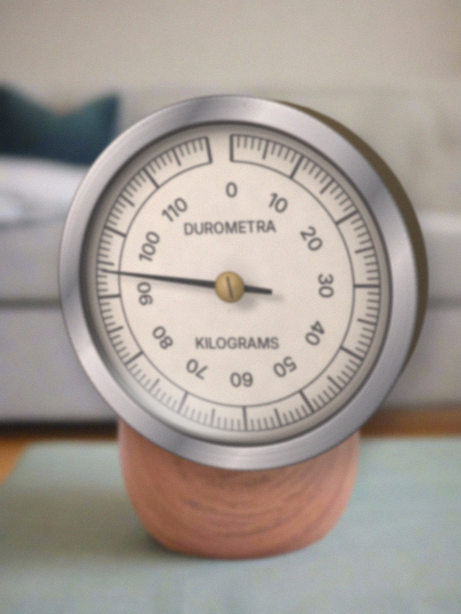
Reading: 94 kg
